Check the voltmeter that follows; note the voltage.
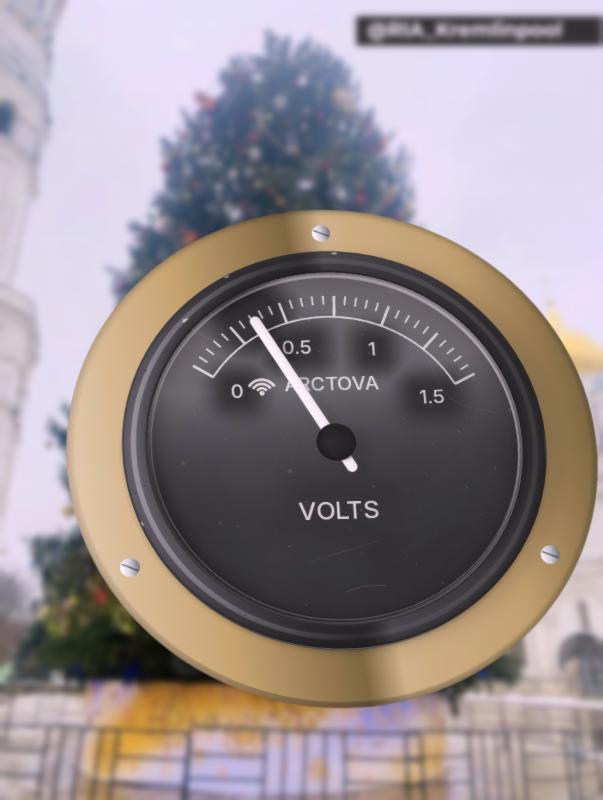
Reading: 0.35 V
